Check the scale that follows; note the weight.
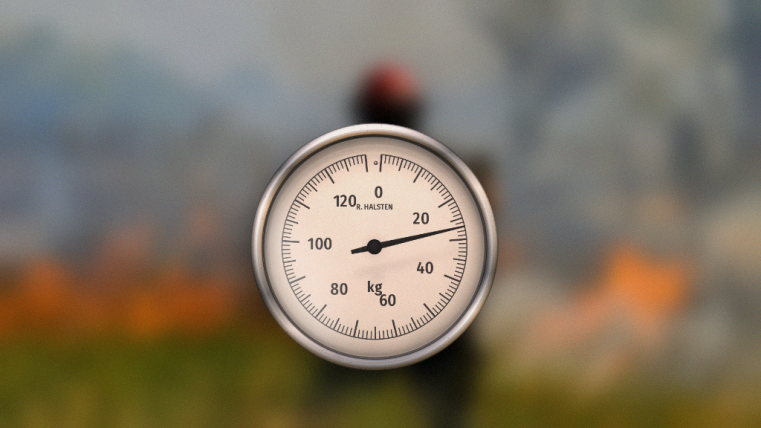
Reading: 27 kg
